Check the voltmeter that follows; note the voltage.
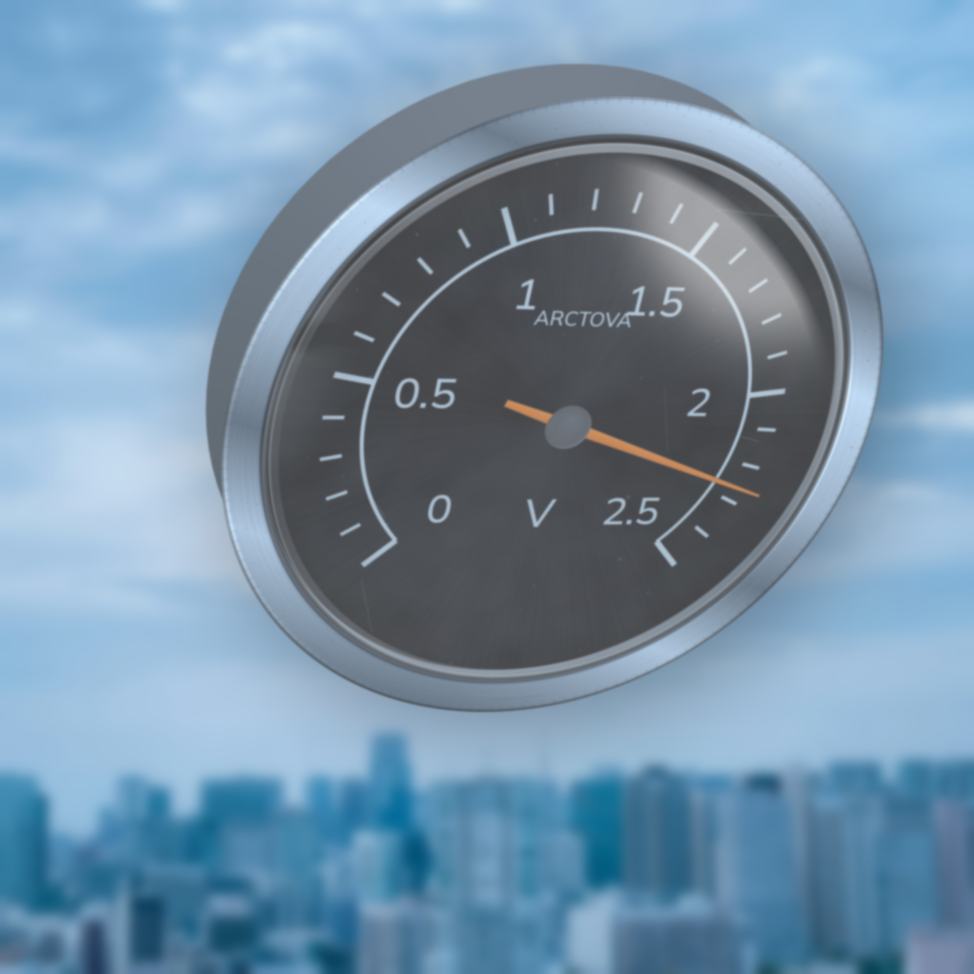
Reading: 2.25 V
